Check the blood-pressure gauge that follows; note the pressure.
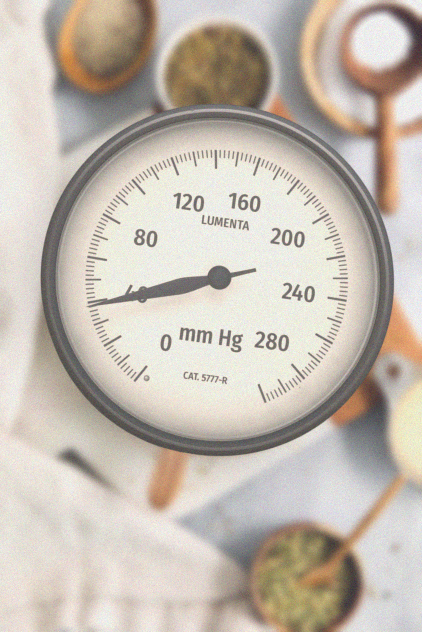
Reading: 38 mmHg
